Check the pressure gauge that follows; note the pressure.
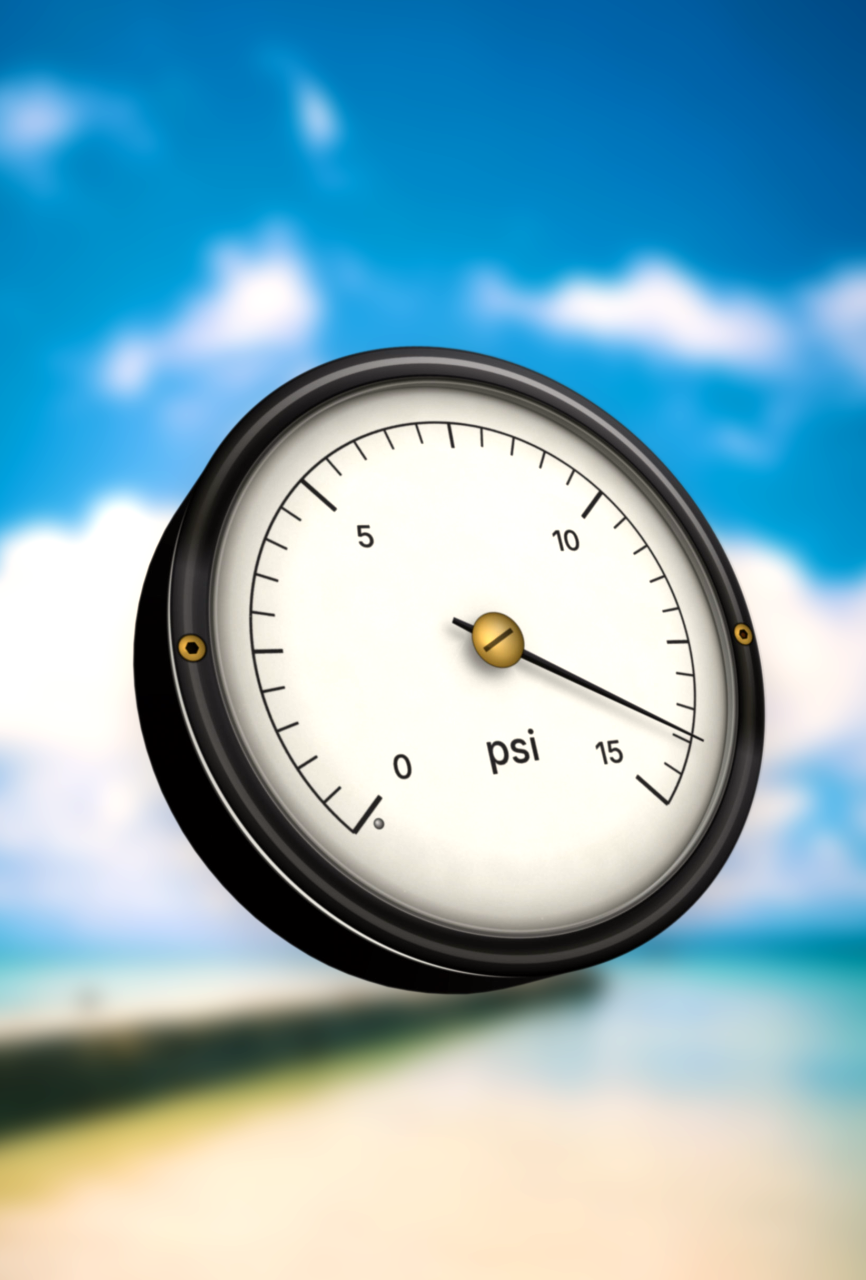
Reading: 14 psi
